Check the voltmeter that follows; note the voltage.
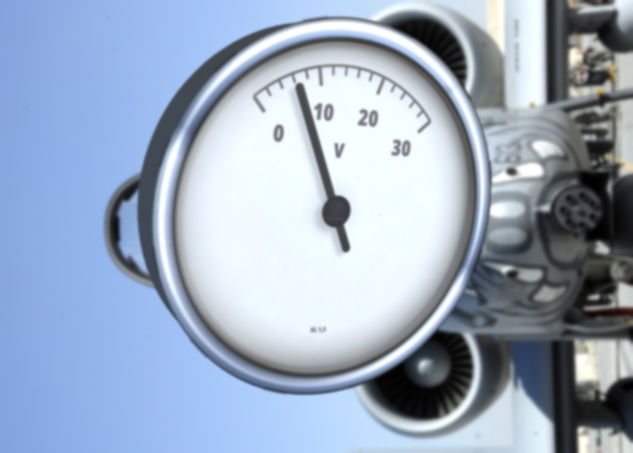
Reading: 6 V
